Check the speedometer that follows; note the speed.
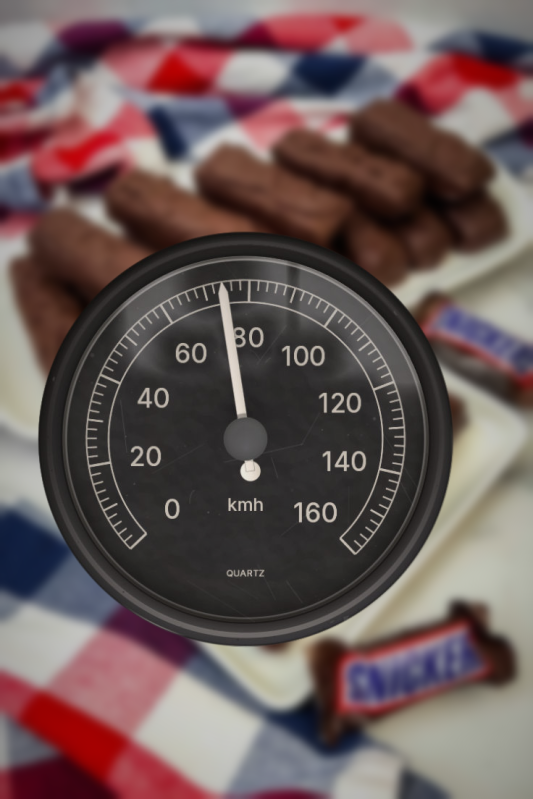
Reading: 74 km/h
